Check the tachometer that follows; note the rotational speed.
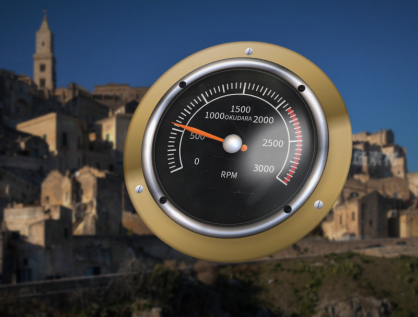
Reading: 550 rpm
